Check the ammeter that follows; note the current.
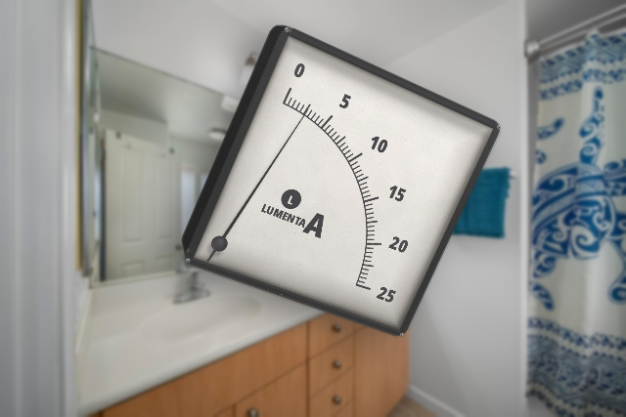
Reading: 2.5 A
